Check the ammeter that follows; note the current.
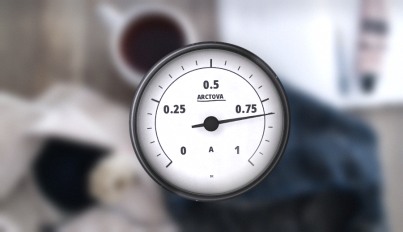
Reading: 0.8 A
